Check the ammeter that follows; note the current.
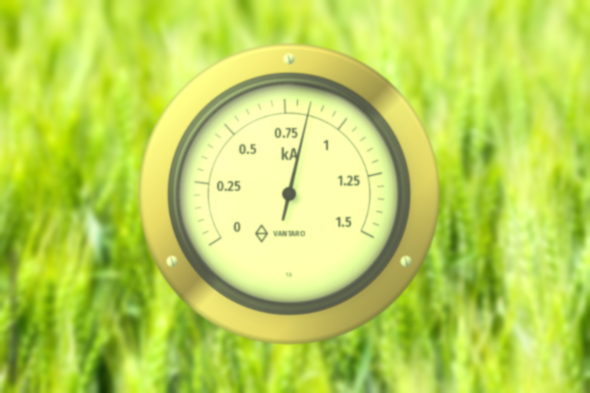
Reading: 0.85 kA
